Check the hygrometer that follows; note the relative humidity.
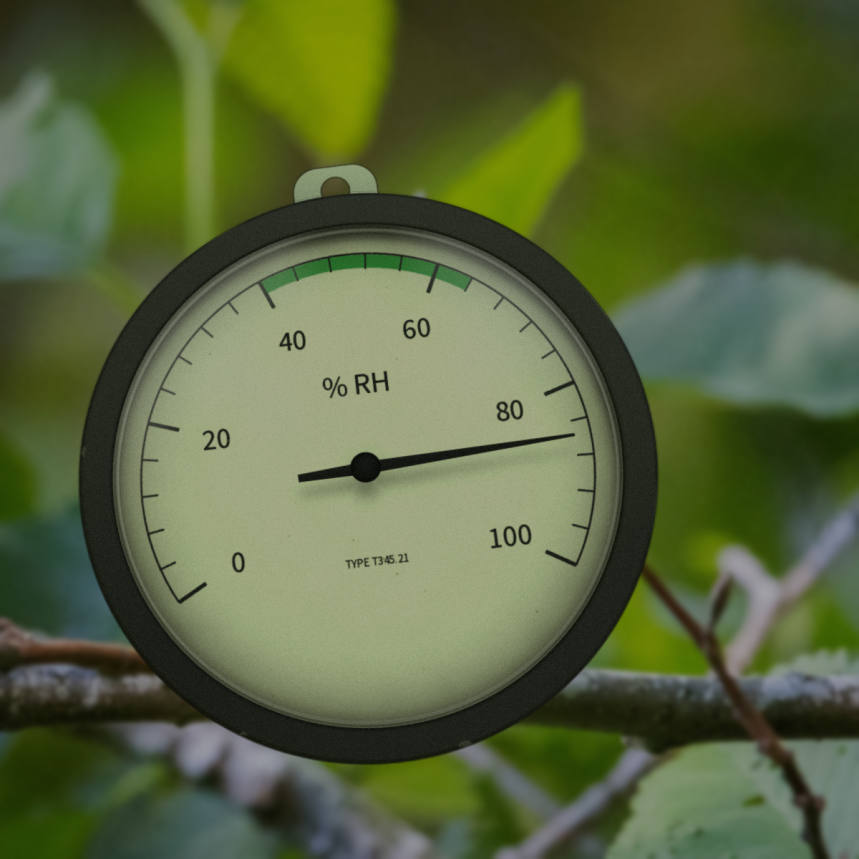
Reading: 86 %
